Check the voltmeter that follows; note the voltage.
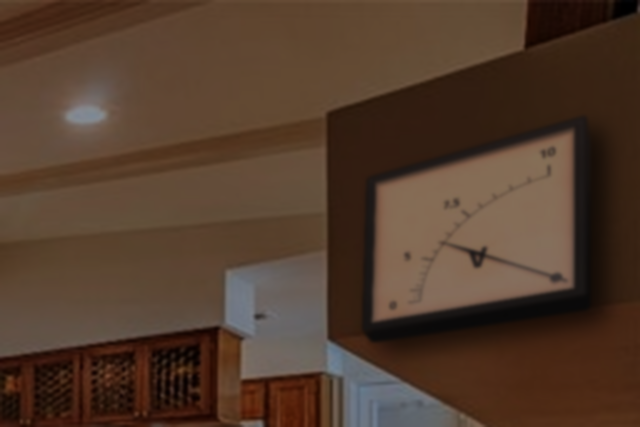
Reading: 6 V
